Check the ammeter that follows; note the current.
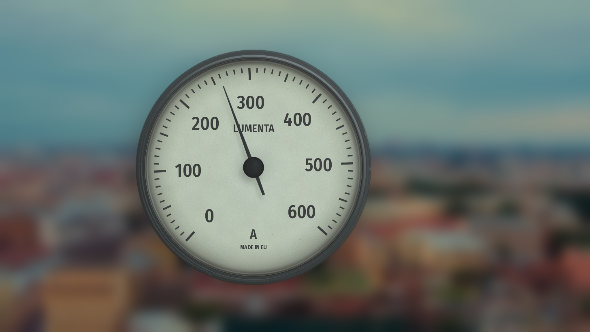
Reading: 260 A
